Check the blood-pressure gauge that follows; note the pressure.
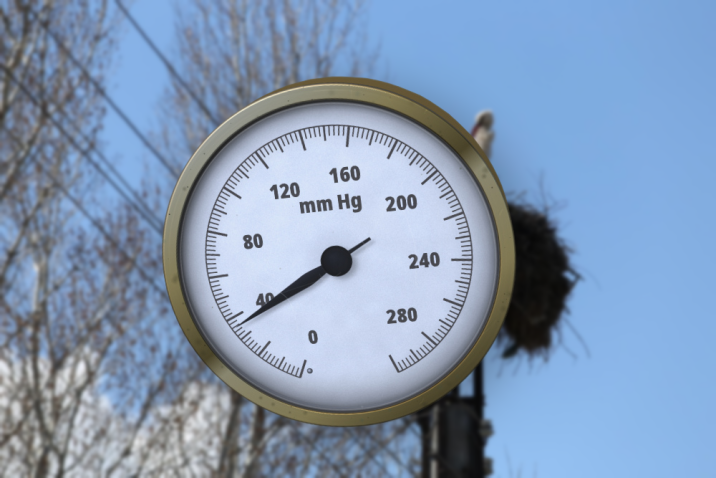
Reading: 36 mmHg
